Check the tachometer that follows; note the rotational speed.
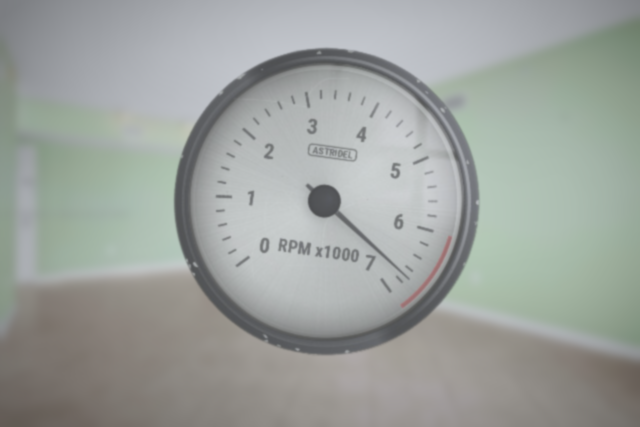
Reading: 6700 rpm
